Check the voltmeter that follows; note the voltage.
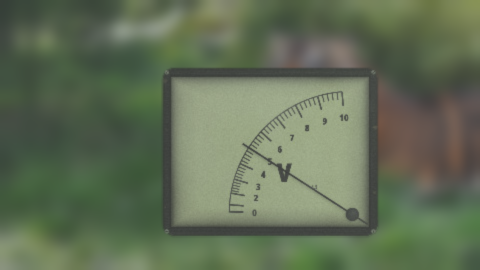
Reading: 5 V
